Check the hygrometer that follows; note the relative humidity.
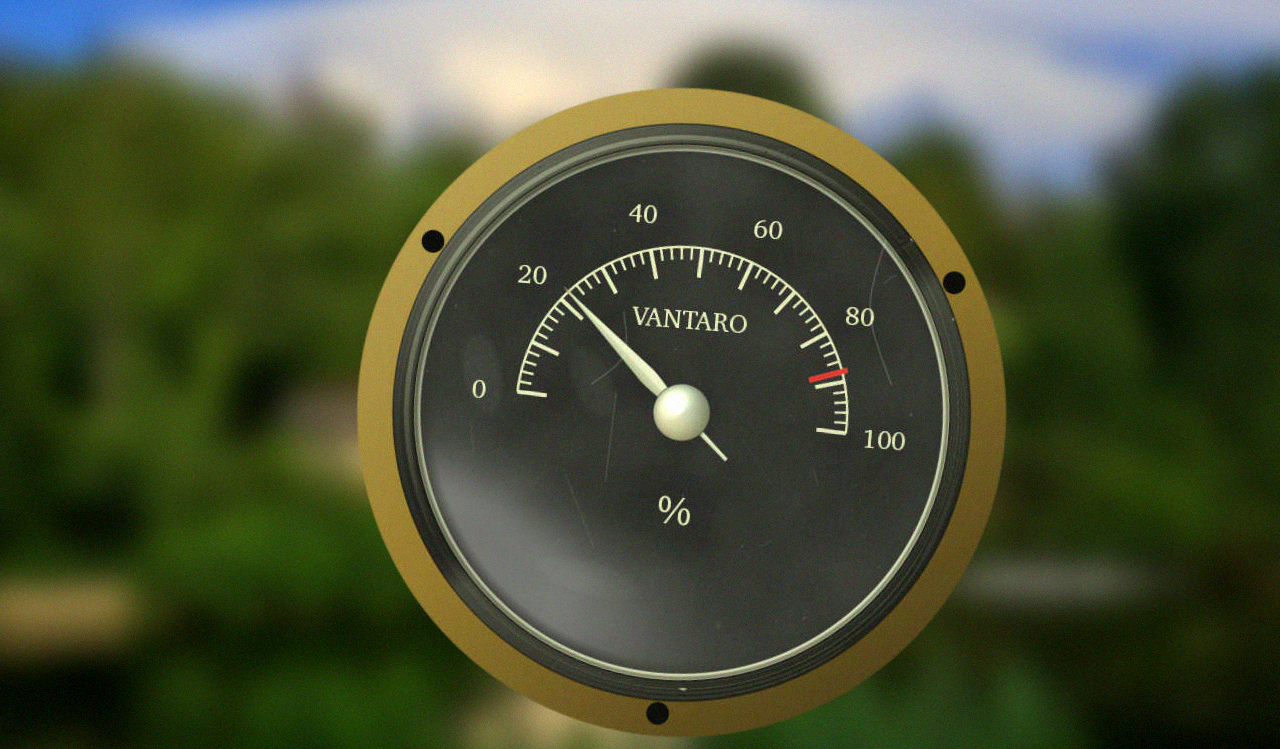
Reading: 22 %
